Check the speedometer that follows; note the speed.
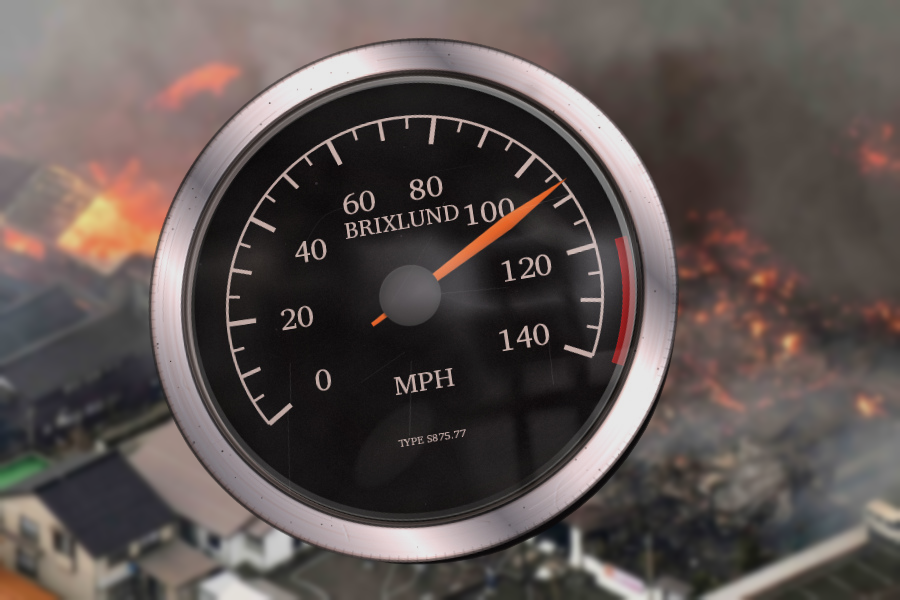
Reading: 107.5 mph
